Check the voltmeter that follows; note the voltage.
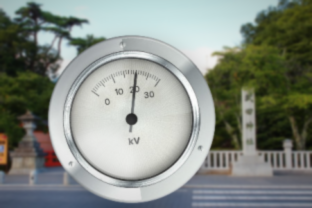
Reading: 20 kV
